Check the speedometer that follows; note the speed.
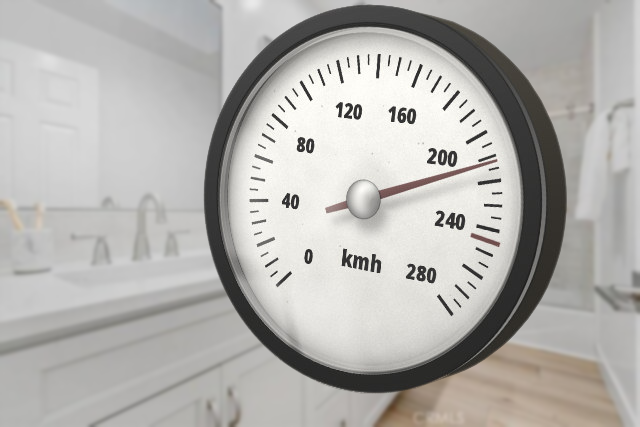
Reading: 212.5 km/h
